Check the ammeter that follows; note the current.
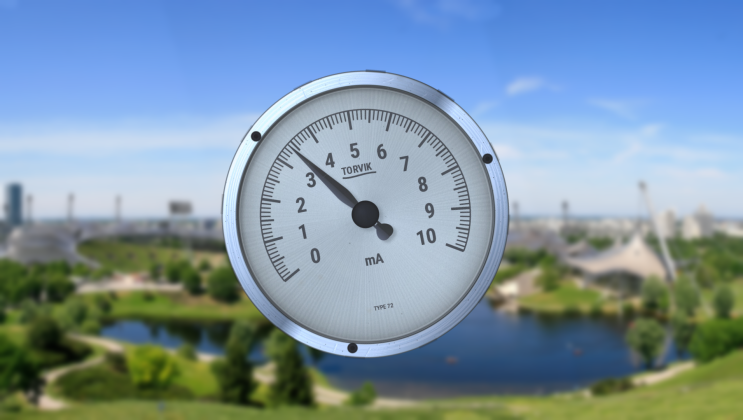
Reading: 3.4 mA
